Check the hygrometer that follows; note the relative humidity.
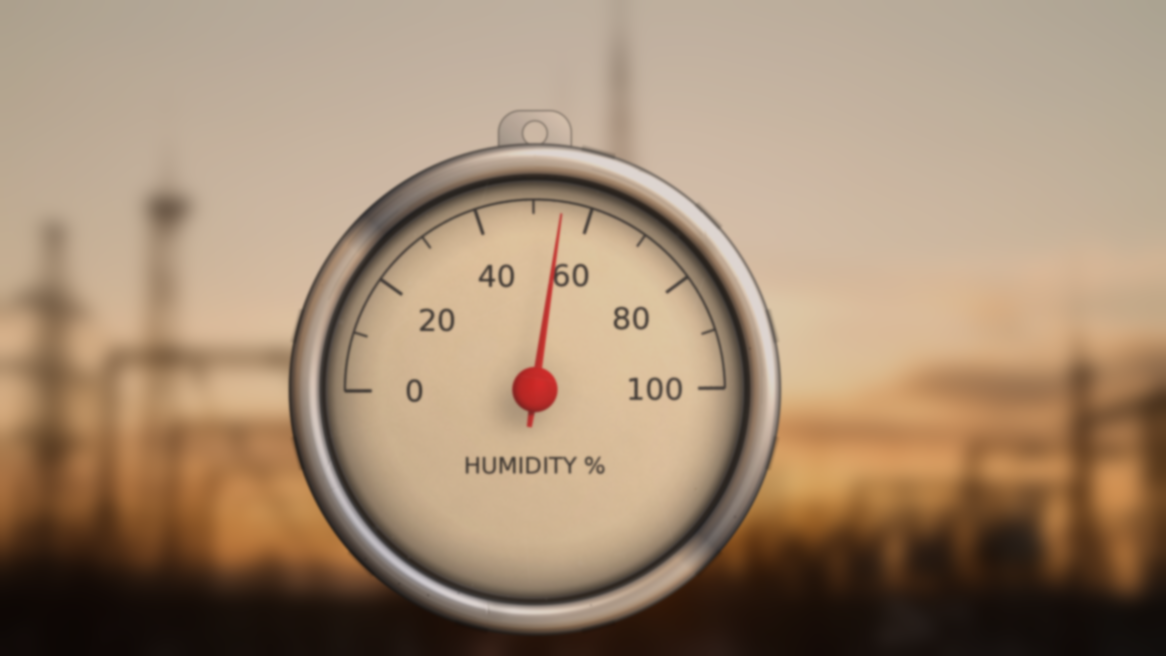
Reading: 55 %
